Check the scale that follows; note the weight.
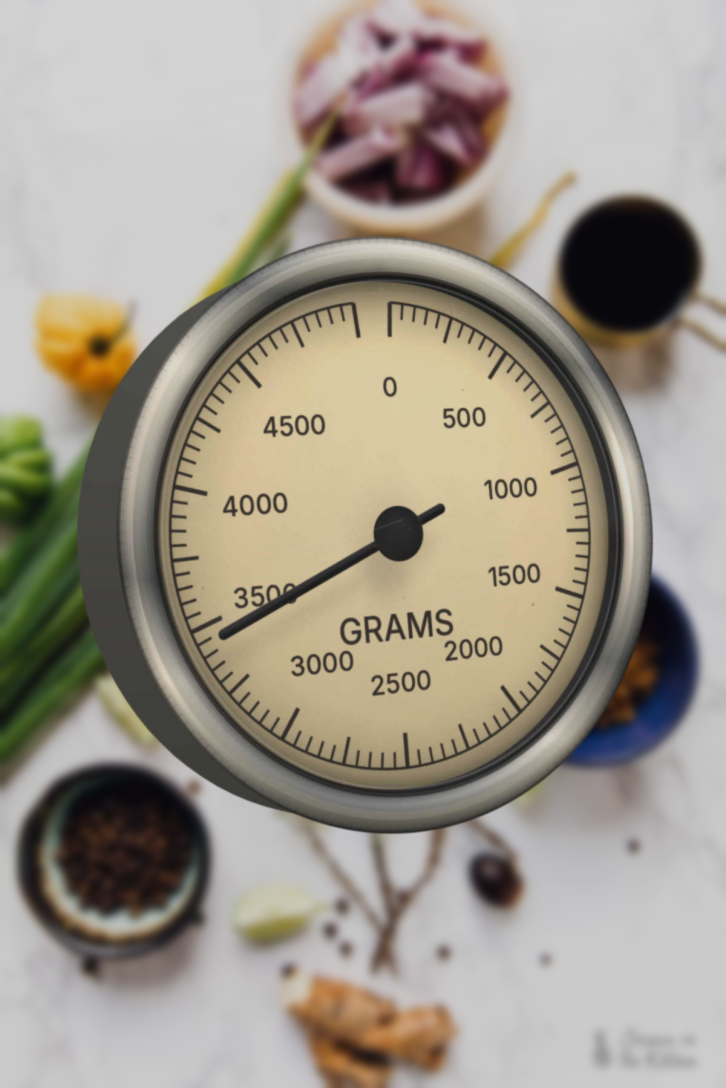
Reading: 3450 g
